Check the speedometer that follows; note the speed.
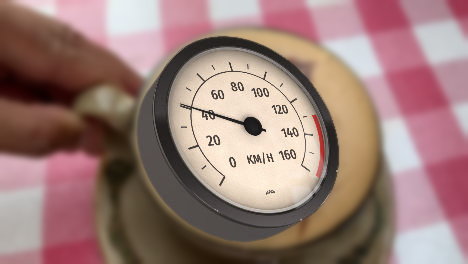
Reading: 40 km/h
